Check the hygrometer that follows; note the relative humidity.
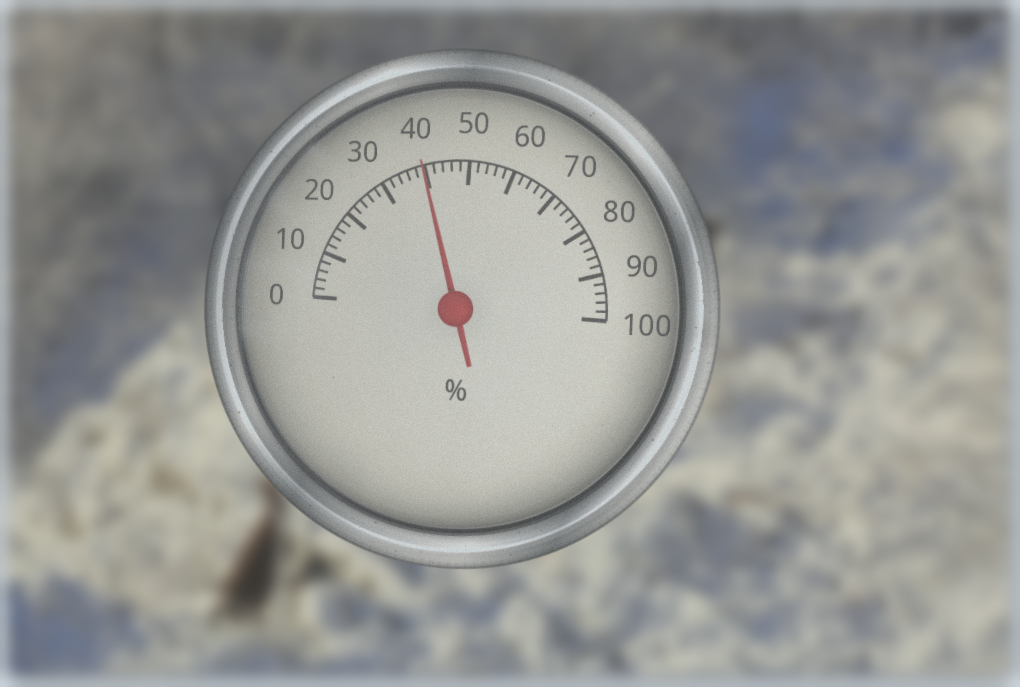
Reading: 40 %
